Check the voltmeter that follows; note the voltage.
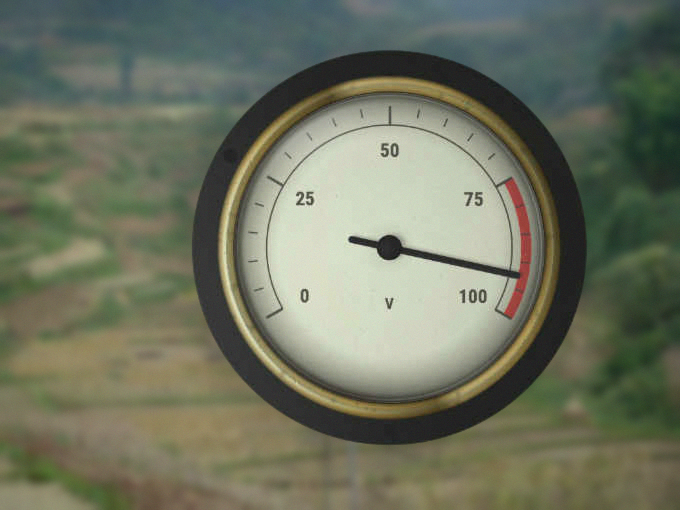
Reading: 92.5 V
